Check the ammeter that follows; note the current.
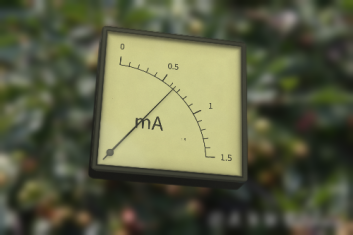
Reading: 0.65 mA
